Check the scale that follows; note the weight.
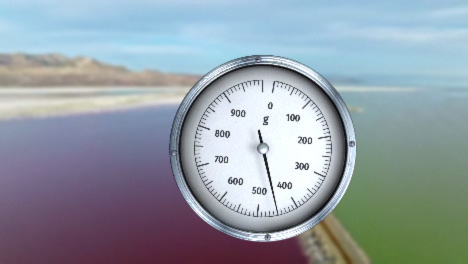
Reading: 450 g
